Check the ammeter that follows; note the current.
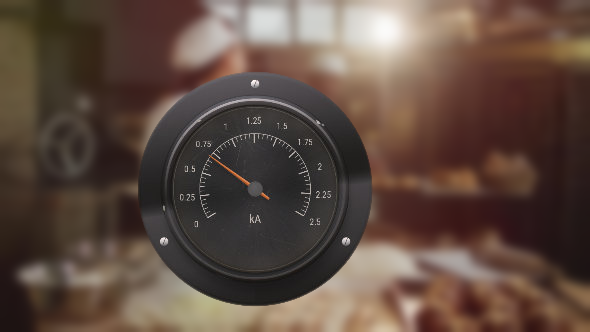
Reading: 0.7 kA
